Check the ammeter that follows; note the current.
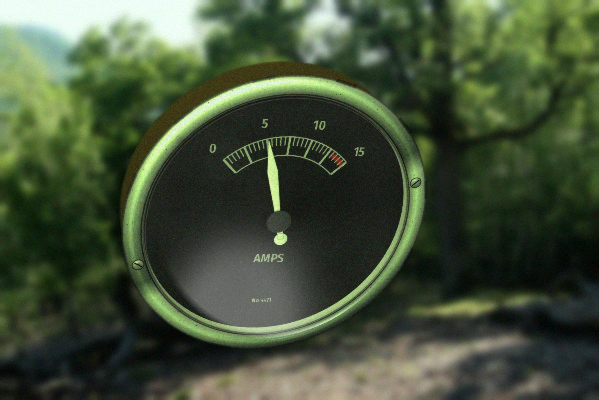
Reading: 5 A
